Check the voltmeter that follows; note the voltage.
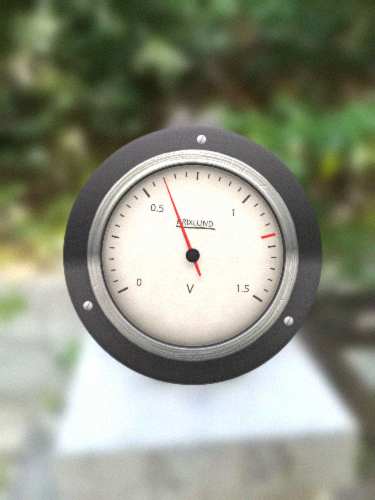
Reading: 0.6 V
